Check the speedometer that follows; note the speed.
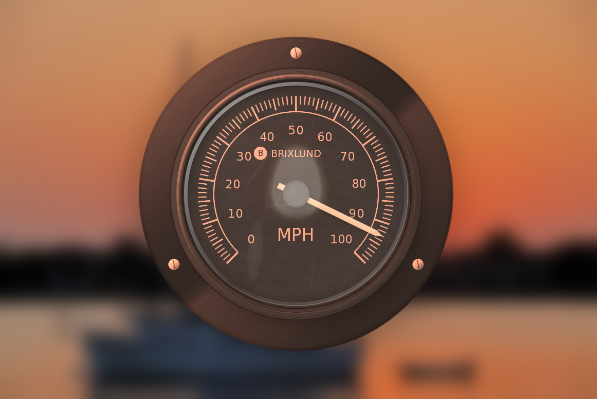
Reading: 93 mph
